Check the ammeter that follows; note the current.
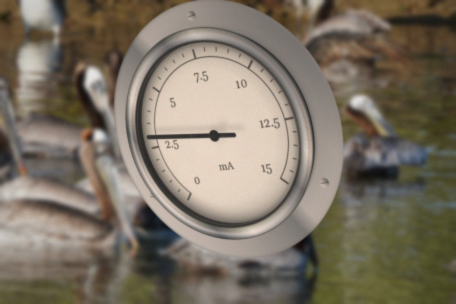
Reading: 3 mA
